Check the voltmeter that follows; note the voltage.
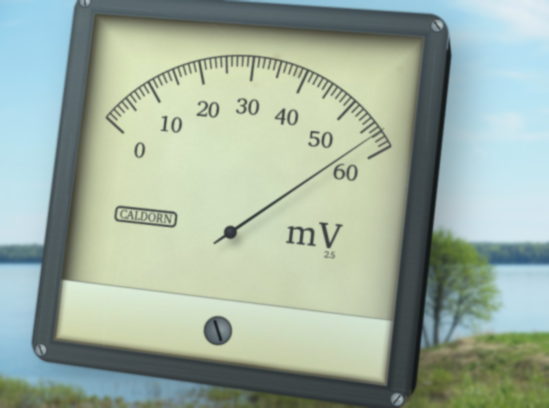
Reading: 57 mV
